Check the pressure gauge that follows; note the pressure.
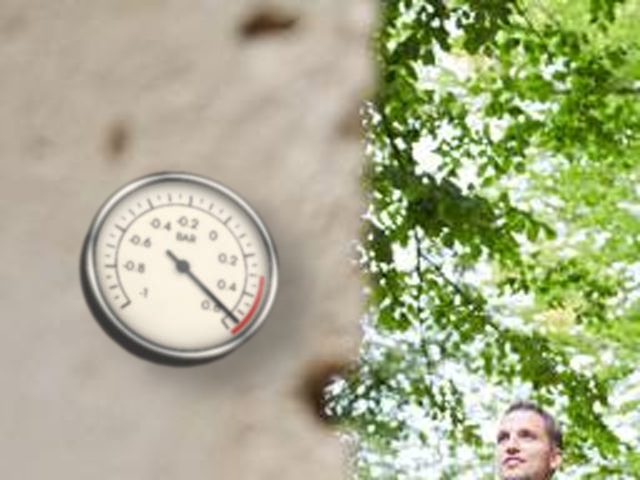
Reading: 0.55 bar
